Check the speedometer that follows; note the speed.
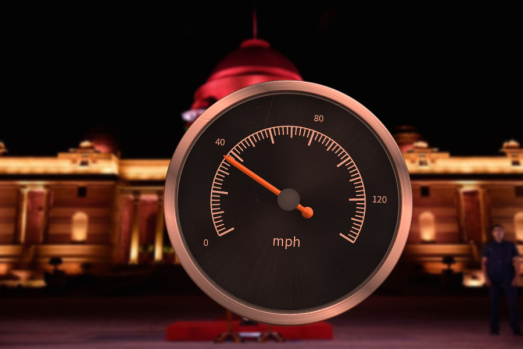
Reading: 36 mph
